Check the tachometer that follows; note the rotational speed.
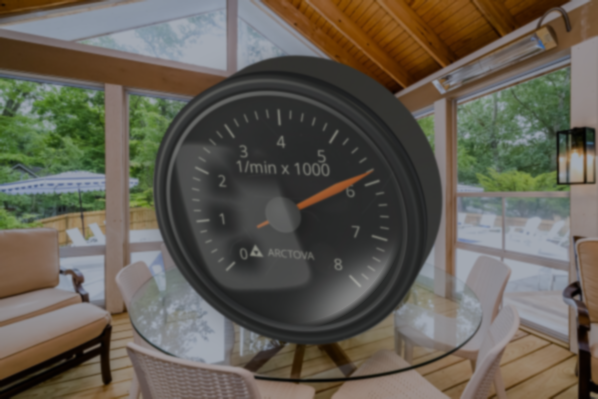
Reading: 5800 rpm
